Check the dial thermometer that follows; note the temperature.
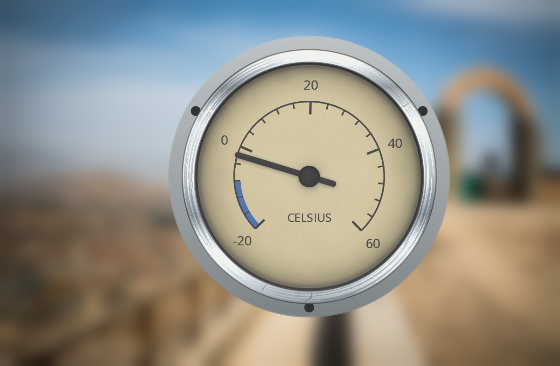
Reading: -2 °C
